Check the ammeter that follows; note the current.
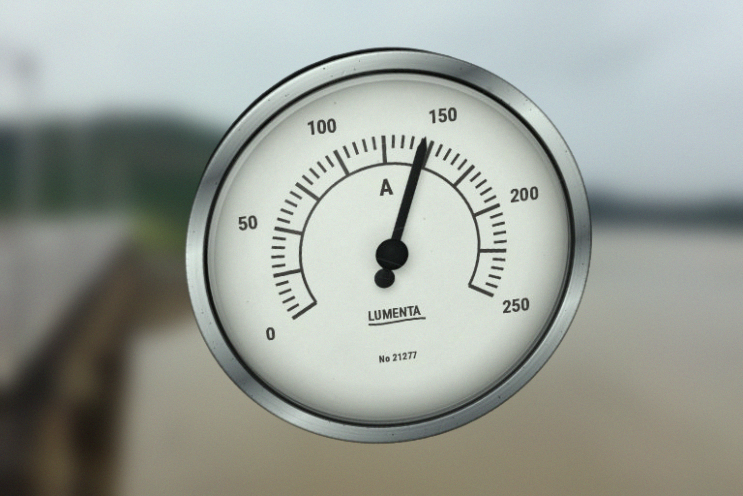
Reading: 145 A
